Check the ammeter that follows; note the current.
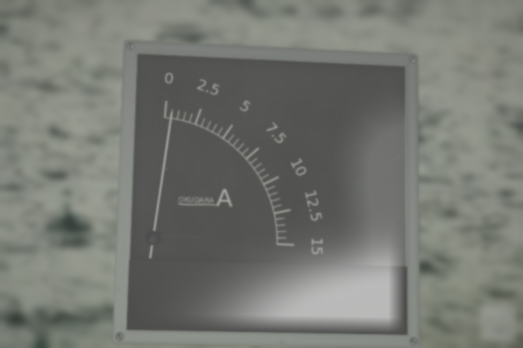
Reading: 0.5 A
